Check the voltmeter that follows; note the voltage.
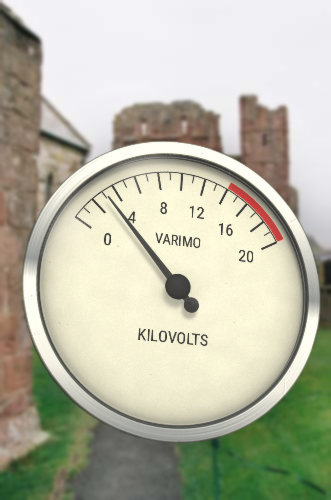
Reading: 3 kV
